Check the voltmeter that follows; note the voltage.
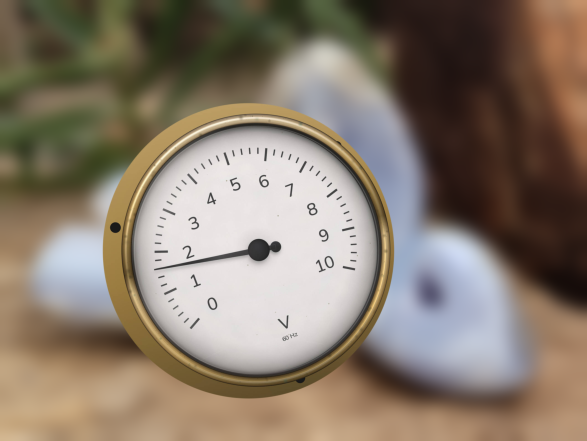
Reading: 1.6 V
